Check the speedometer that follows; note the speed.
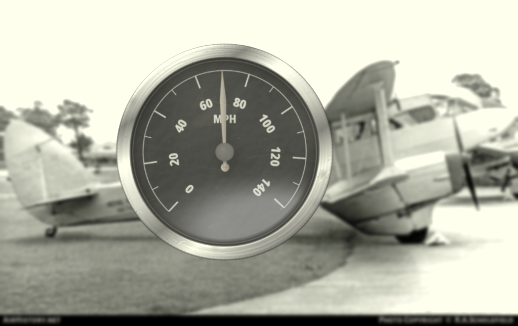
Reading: 70 mph
